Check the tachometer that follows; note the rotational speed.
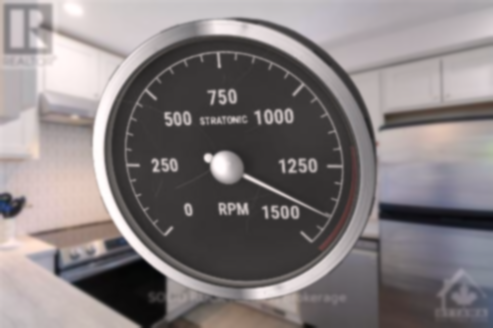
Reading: 1400 rpm
